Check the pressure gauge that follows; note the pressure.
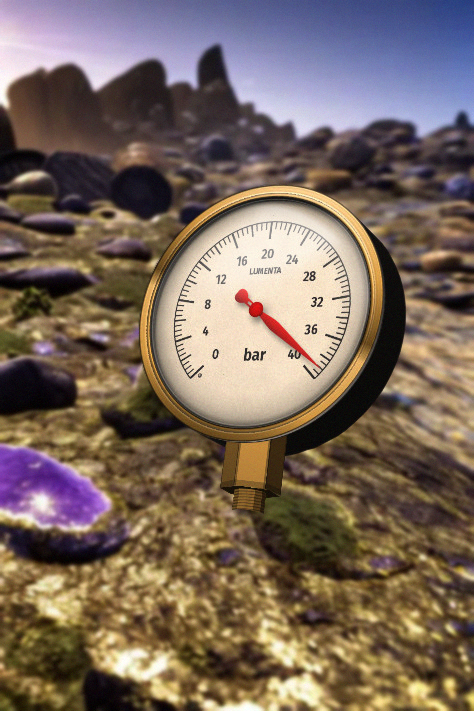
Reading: 39 bar
